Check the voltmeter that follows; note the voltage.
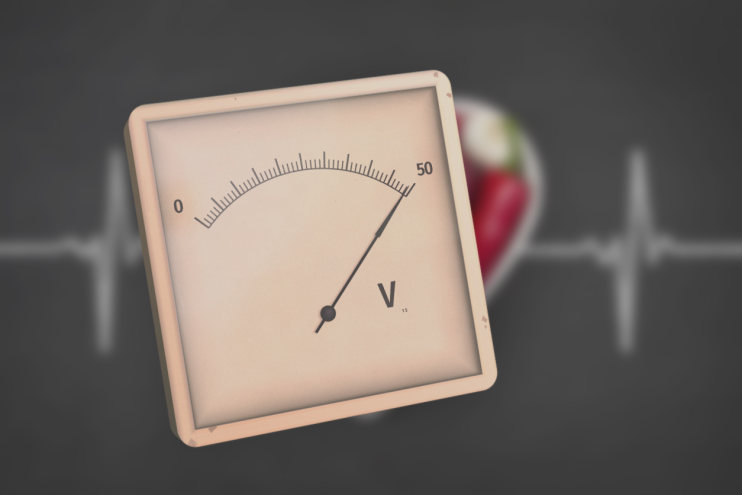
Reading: 49 V
